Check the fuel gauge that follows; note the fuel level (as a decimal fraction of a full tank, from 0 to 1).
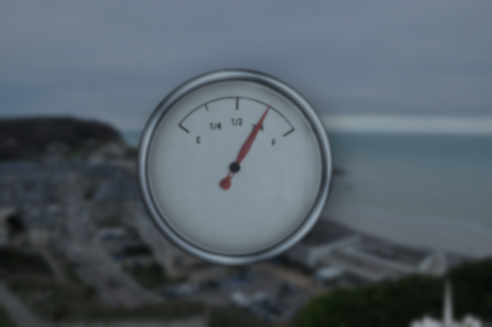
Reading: 0.75
